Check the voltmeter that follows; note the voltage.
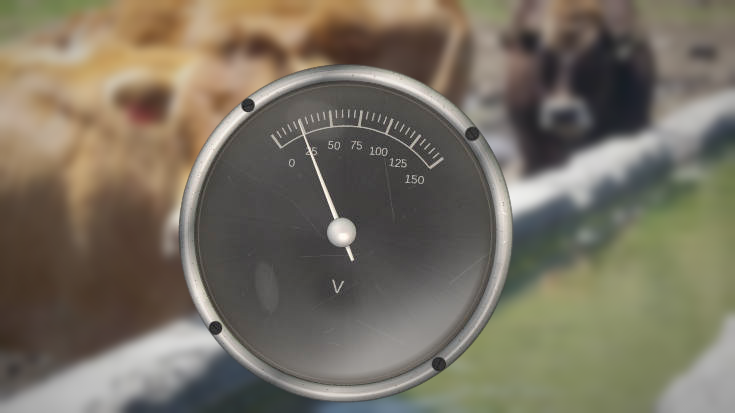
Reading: 25 V
